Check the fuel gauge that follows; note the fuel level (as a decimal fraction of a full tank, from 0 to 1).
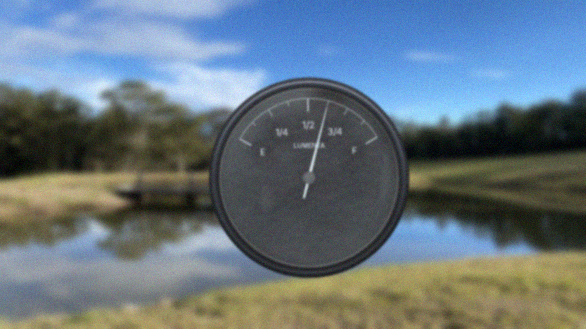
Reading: 0.625
